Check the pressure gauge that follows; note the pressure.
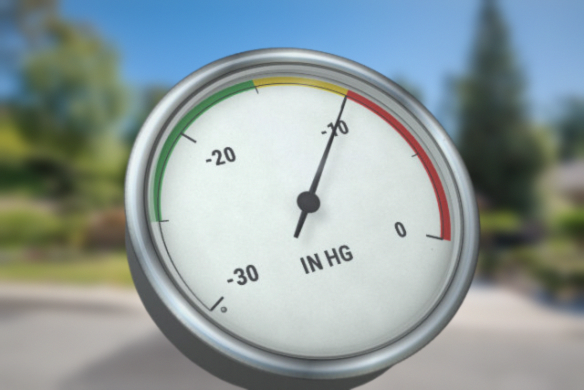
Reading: -10 inHg
